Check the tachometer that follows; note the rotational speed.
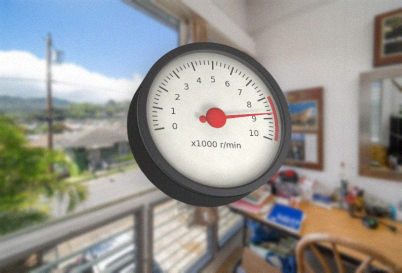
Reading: 8800 rpm
